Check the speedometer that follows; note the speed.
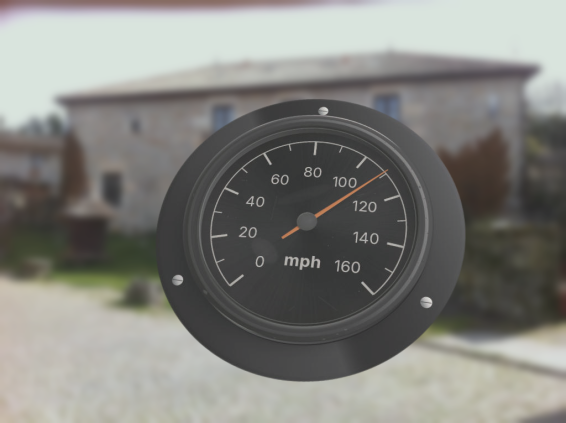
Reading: 110 mph
